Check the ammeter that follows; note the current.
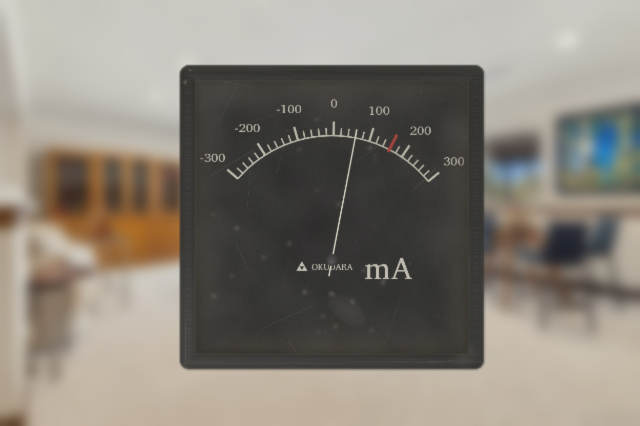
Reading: 60 mA
